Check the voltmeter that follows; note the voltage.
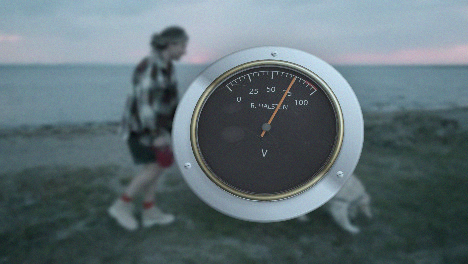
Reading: 75 V
